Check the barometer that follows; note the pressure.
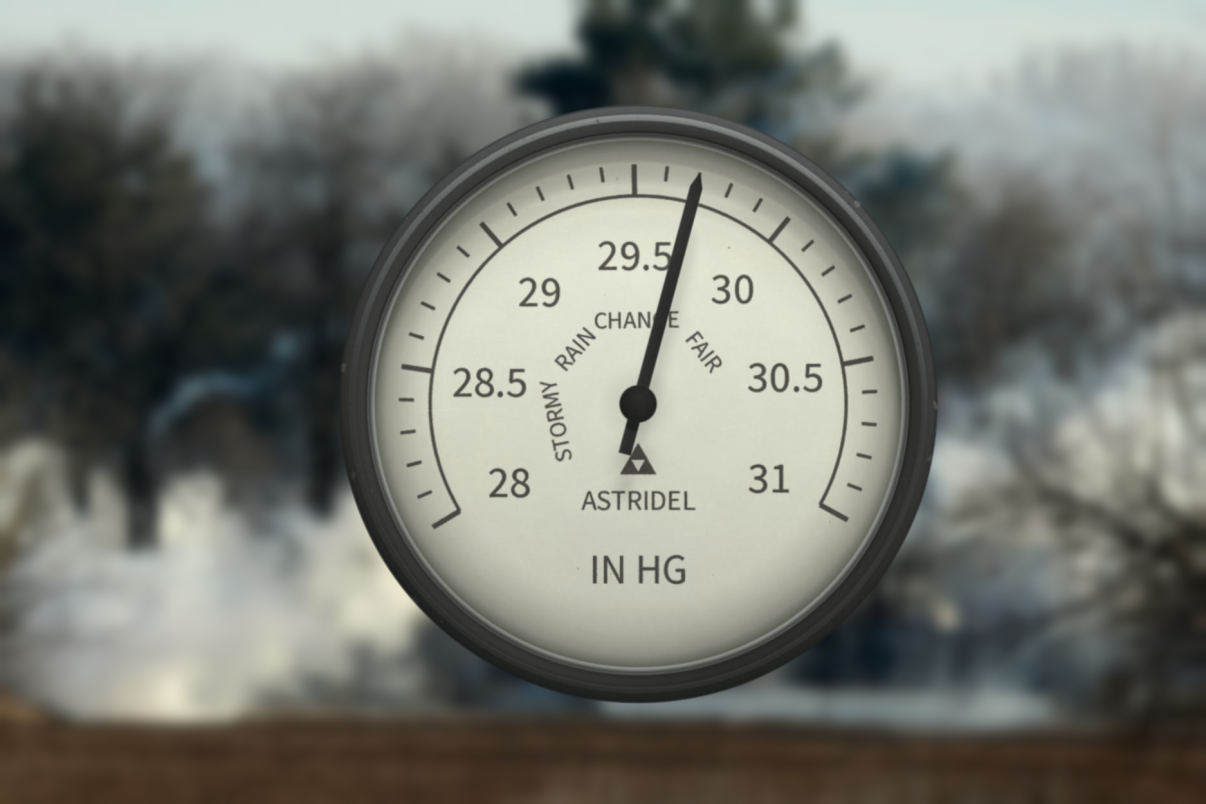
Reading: 29.7 inHg
